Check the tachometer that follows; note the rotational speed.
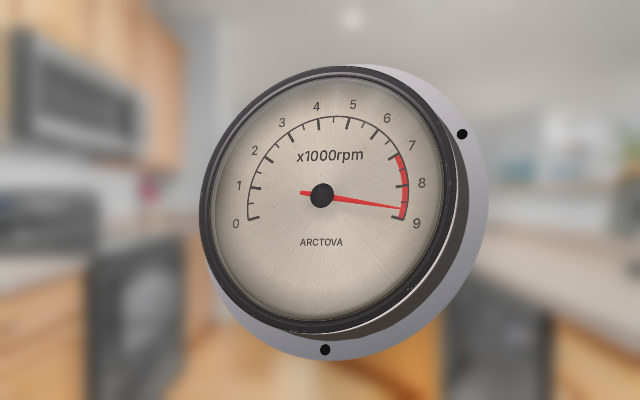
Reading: 8750 rpm
